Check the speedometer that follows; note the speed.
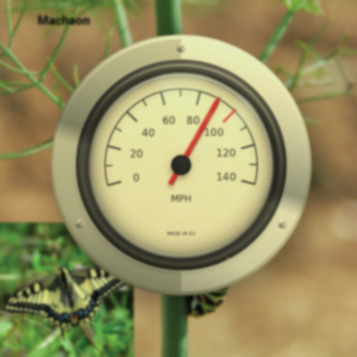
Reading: 90 mph
